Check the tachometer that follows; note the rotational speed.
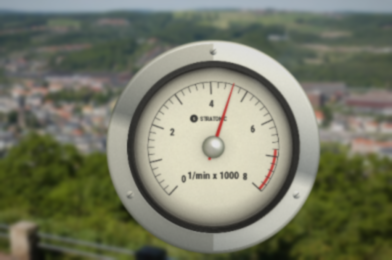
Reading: 4600 rpm
